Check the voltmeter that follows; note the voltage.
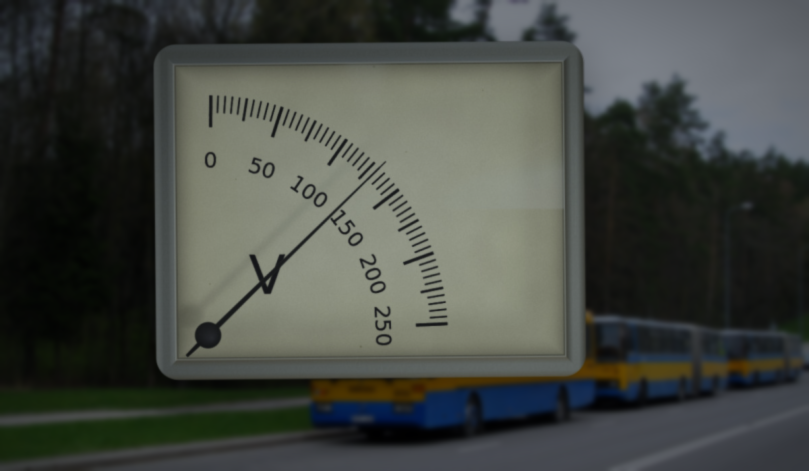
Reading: 130 V
